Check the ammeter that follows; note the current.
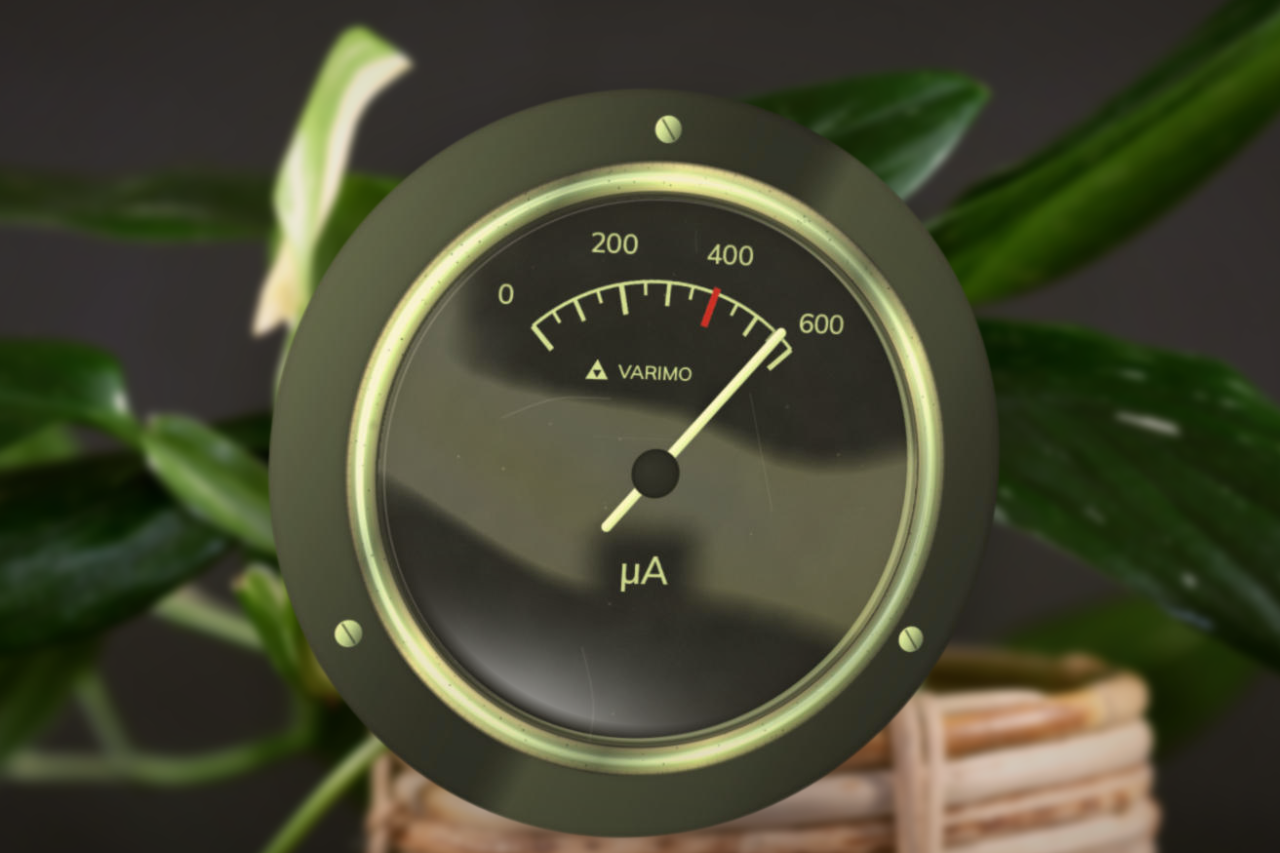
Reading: 550 µA
